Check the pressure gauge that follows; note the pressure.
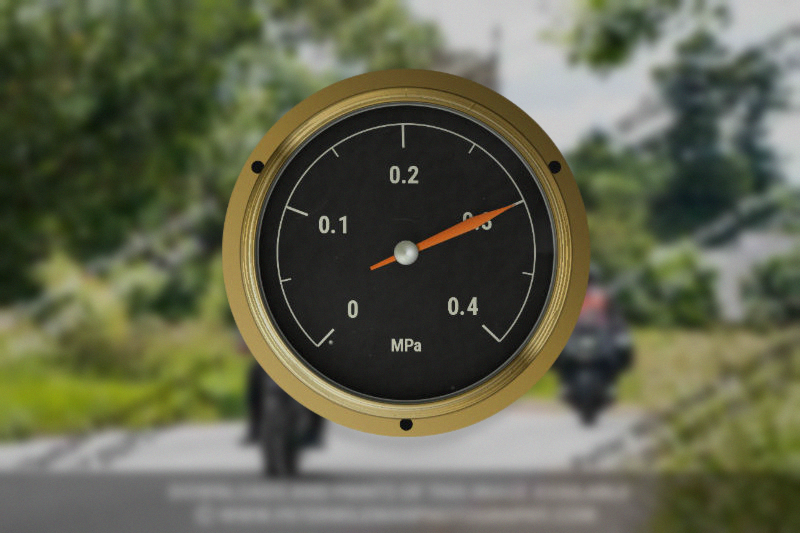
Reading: 0.3 MPa
